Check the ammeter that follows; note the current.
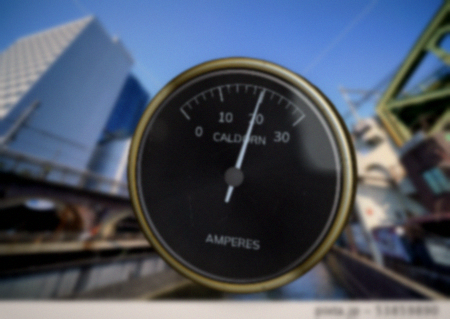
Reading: 20 A
